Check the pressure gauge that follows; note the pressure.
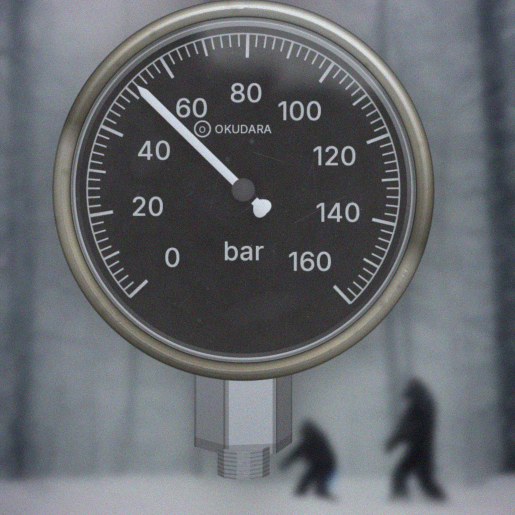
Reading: 52 bar
